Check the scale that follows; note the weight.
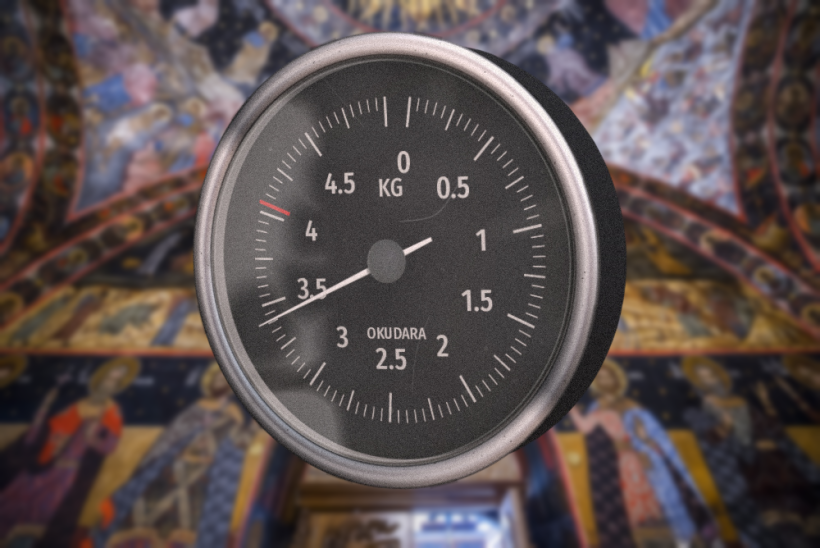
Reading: 3.4 kg
